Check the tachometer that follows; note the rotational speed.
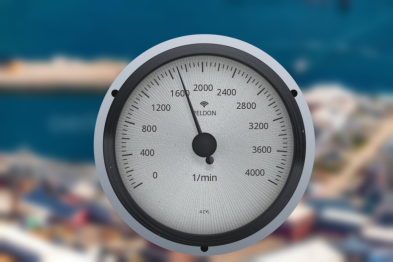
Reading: 1700 rpm
